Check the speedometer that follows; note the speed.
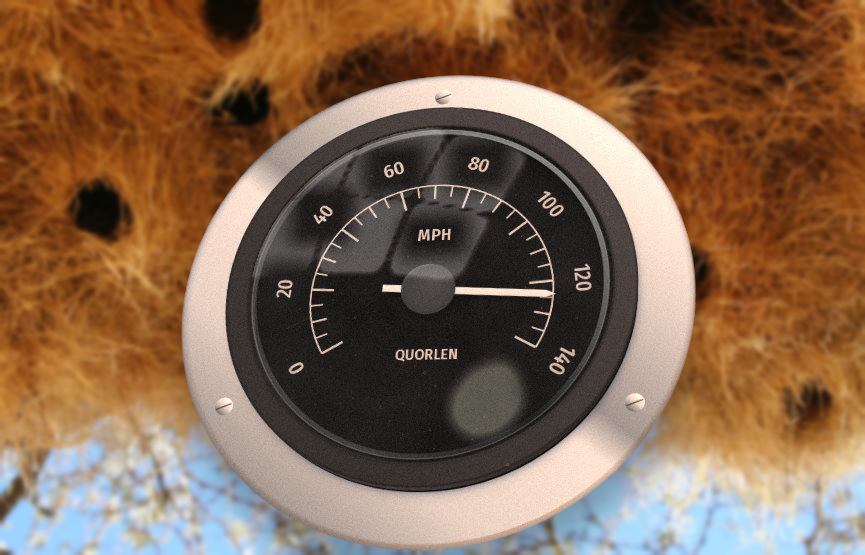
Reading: 125 mph
